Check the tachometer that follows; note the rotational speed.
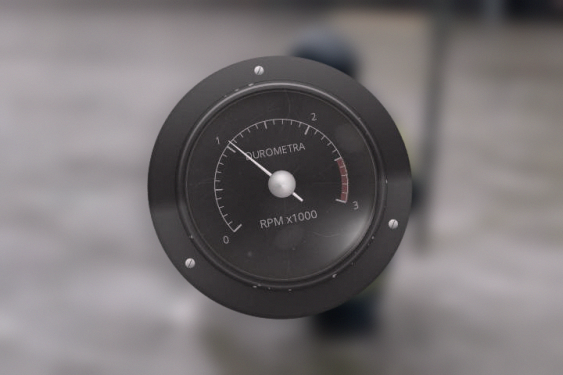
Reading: 1050 rpm
